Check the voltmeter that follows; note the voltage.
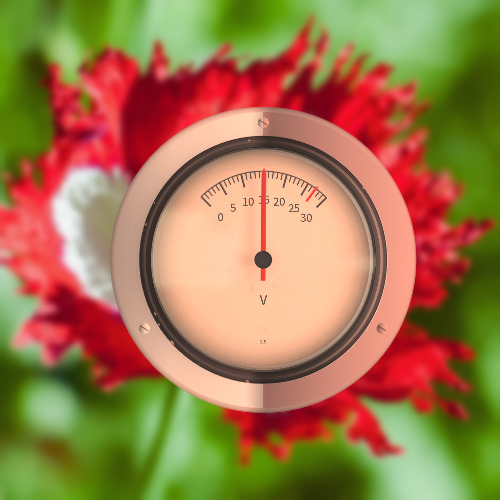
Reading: 15 V
